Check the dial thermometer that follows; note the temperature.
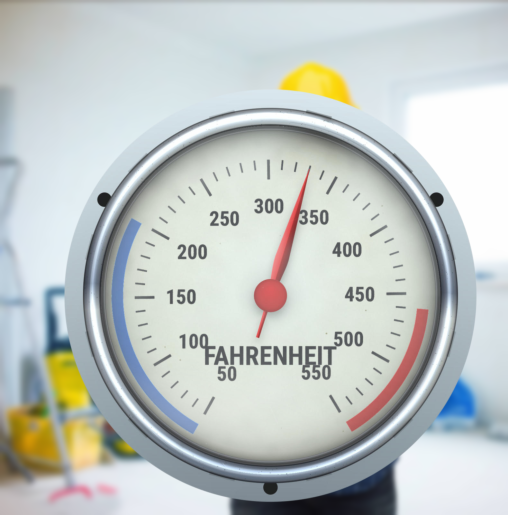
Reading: 330 °F
